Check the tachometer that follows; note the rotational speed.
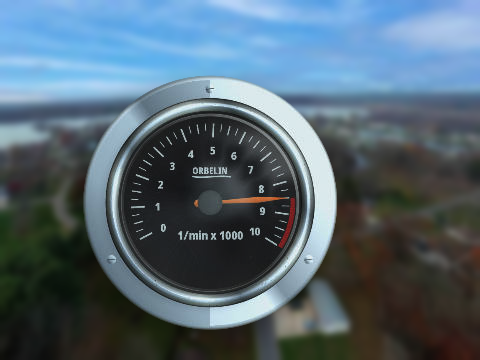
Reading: 8500 rpm
